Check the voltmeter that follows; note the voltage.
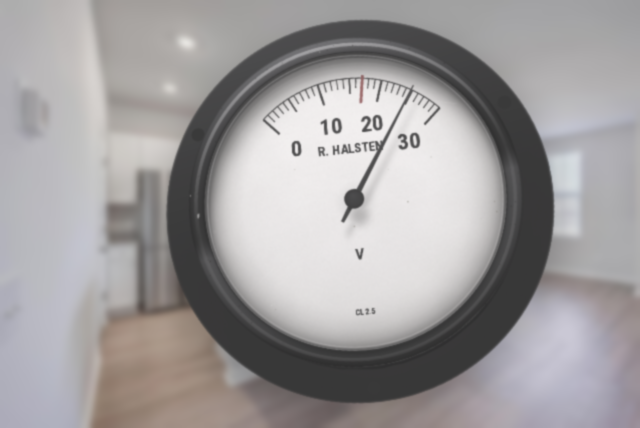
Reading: 25 V
